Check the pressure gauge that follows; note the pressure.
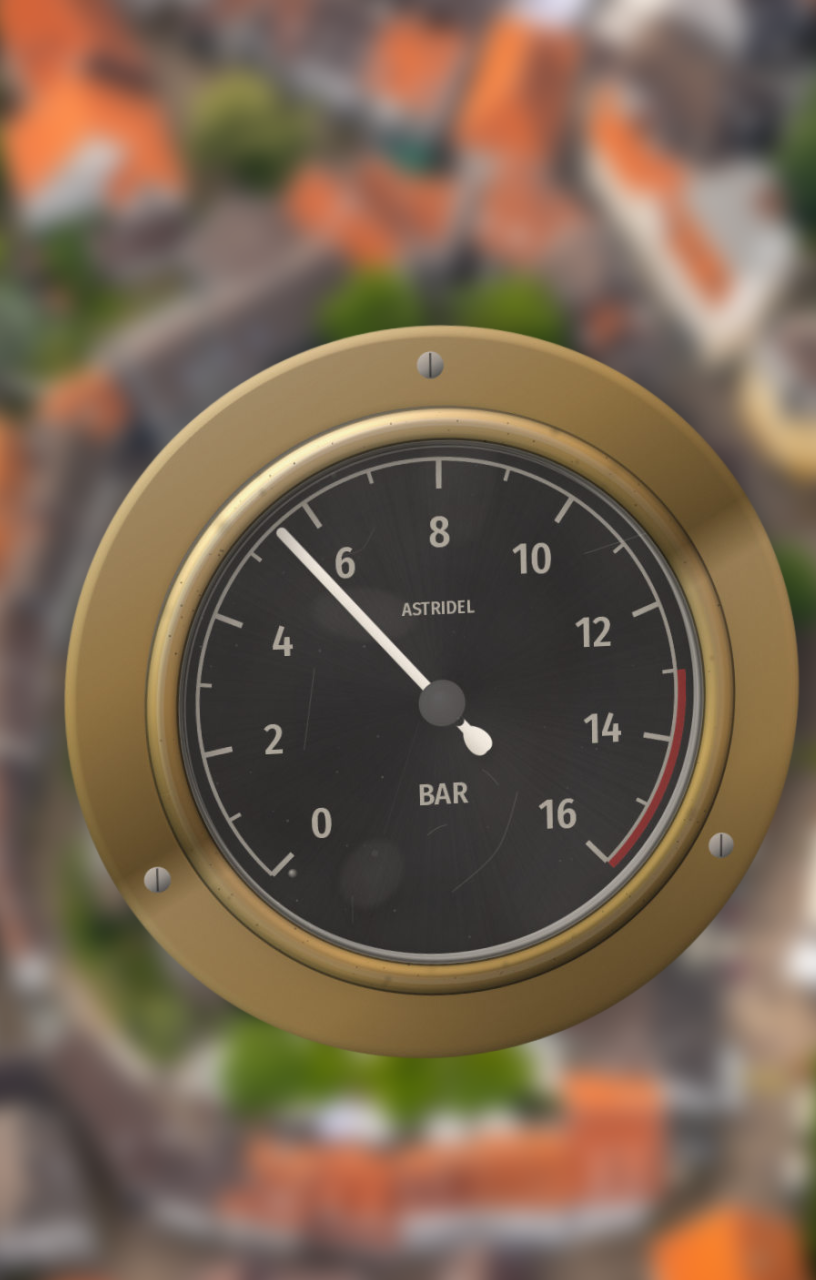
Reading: 5.5 bar
